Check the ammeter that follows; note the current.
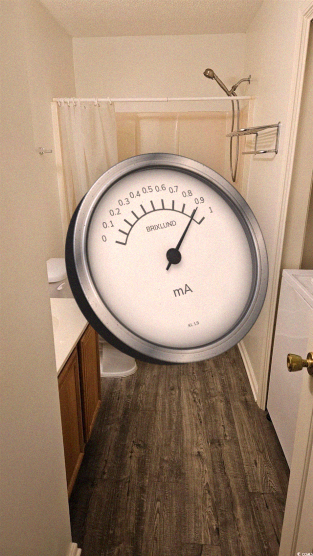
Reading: 0.9 mA
